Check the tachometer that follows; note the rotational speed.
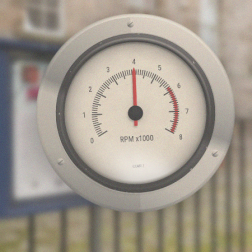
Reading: 4000 rpm
